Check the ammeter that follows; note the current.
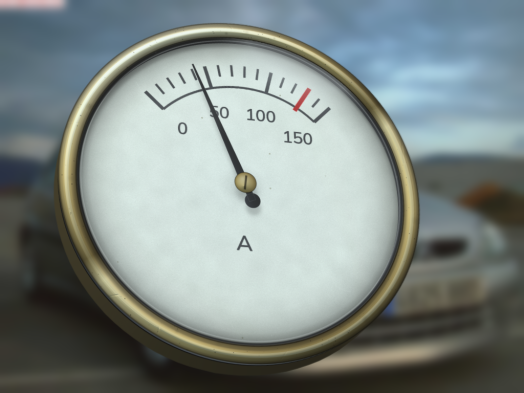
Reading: 40 A
